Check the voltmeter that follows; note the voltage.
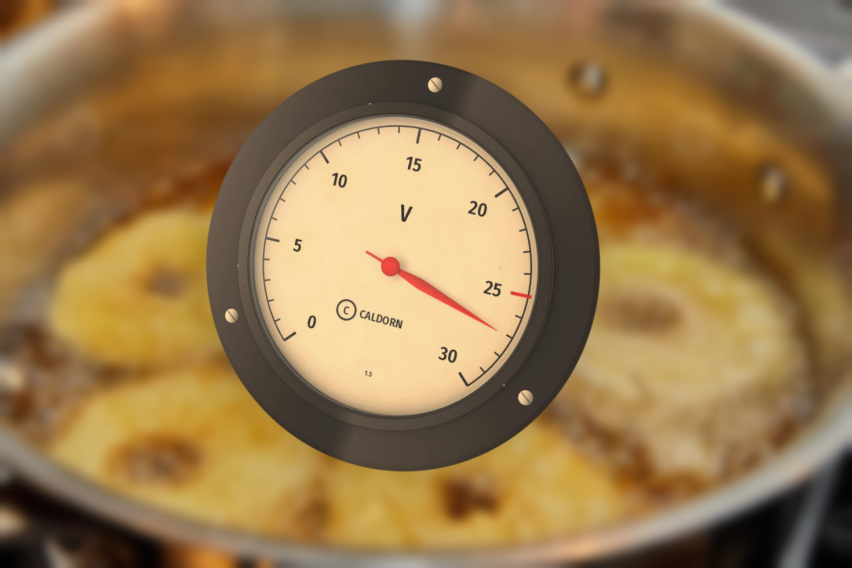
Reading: 27 V
